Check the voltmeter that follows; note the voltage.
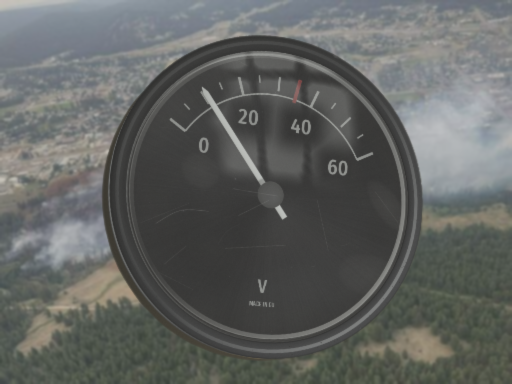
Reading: 10 V
